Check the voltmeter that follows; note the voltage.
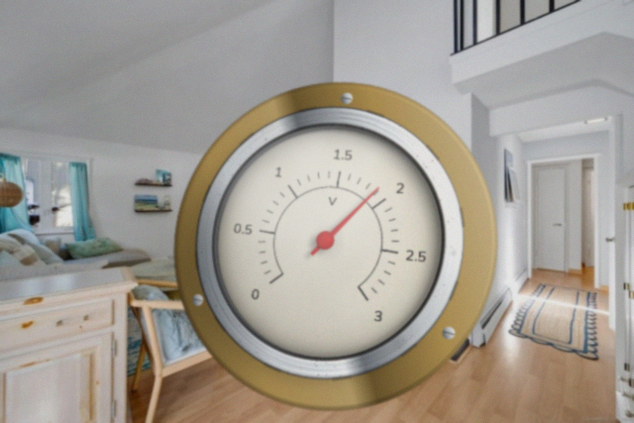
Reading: 1.9 V
